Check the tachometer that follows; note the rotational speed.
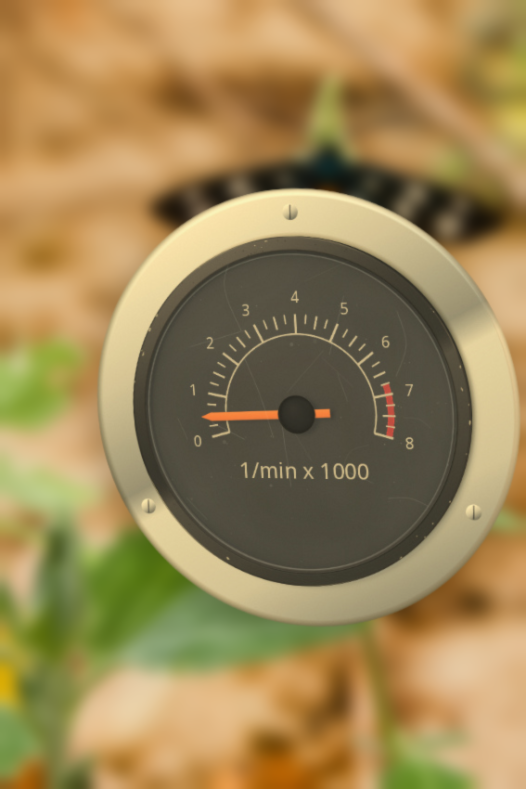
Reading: 500 rpm
